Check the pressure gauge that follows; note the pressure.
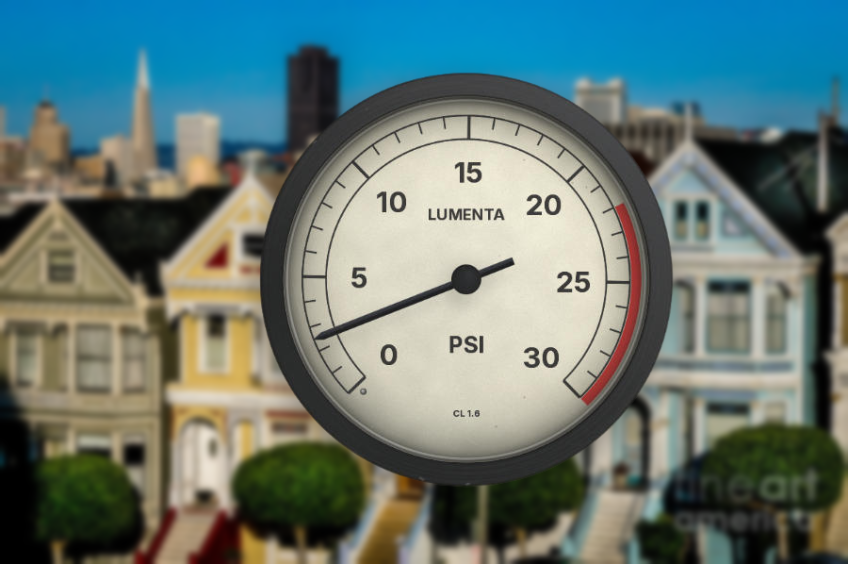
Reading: 2.5 psi
